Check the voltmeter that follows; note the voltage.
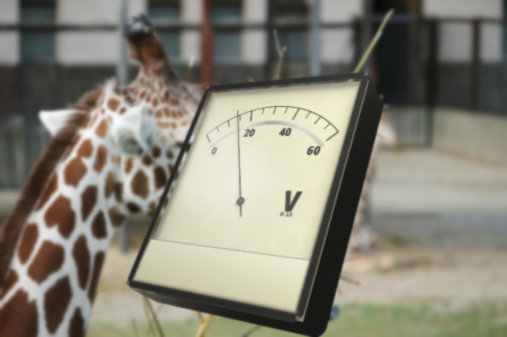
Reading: 15 V
